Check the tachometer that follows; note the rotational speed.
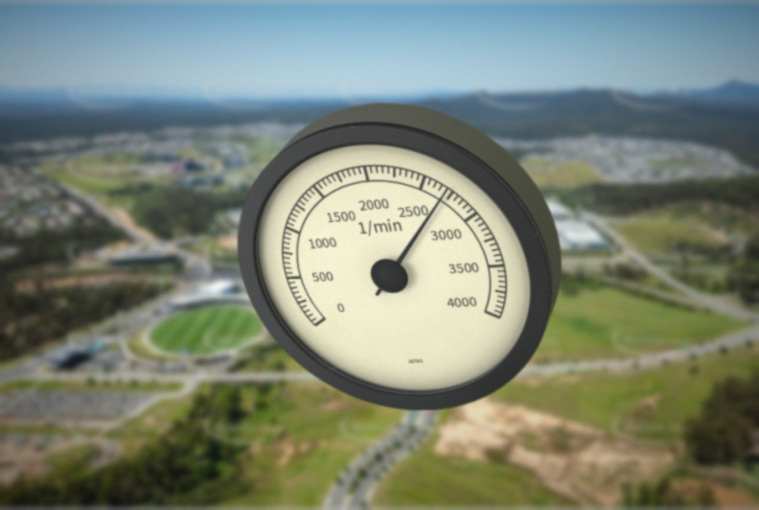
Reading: 2700 rpm
